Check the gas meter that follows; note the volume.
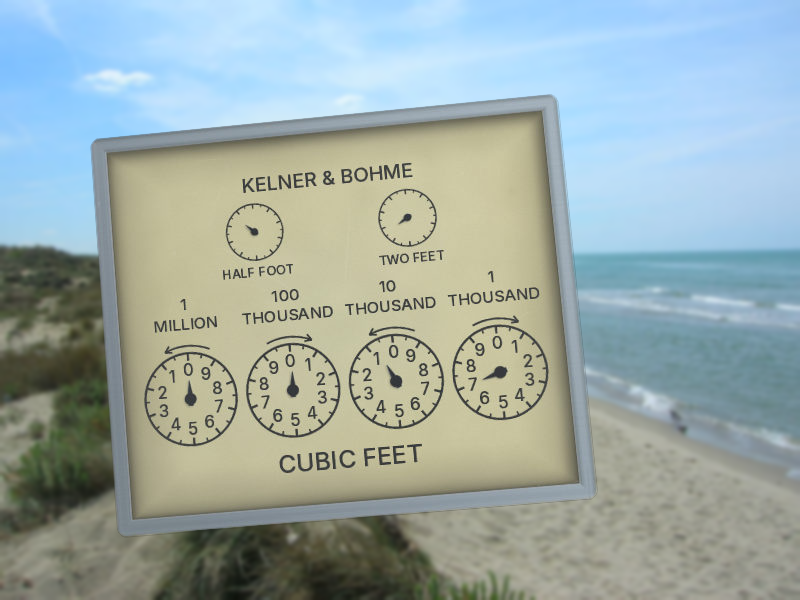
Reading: 700 ft³
